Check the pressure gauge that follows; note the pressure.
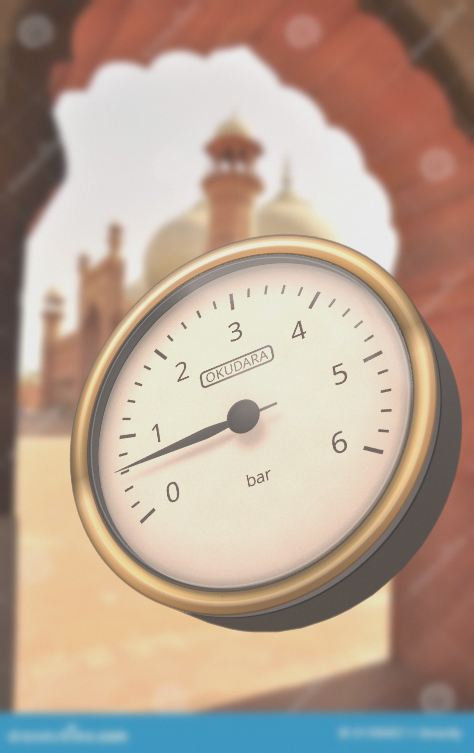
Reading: 0.6 bar
